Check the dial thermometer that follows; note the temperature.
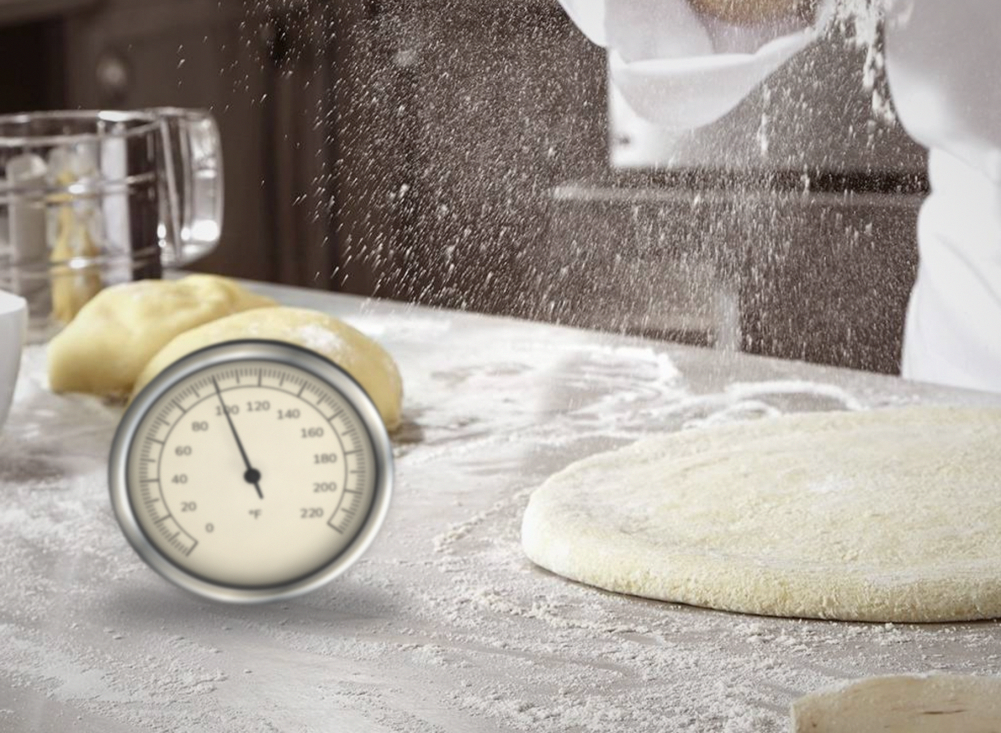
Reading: 100 °F
